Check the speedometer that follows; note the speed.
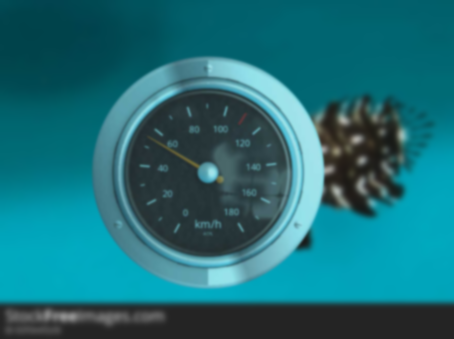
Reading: 55 km/h
